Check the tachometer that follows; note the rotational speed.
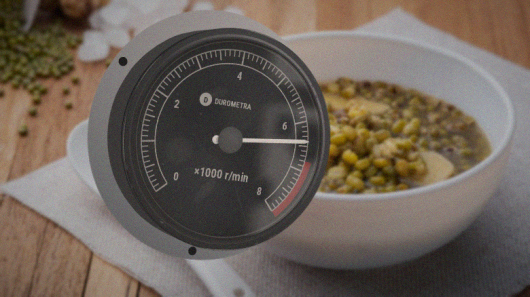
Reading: 6400 rpm
